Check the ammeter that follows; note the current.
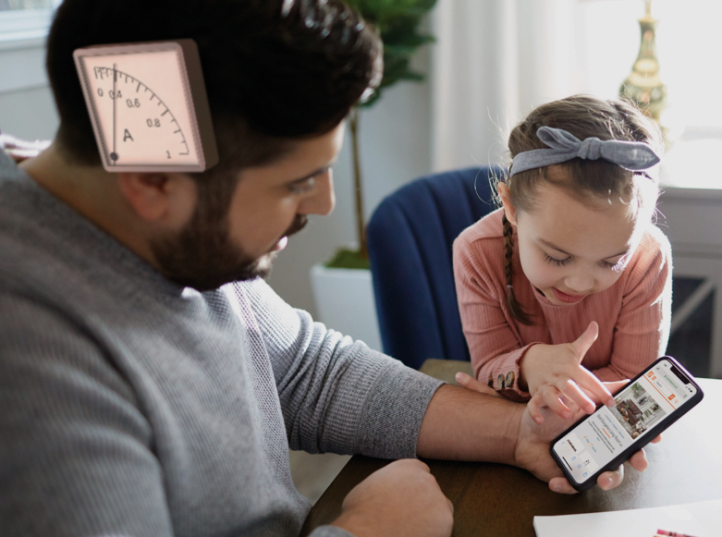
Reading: 0.4 A
